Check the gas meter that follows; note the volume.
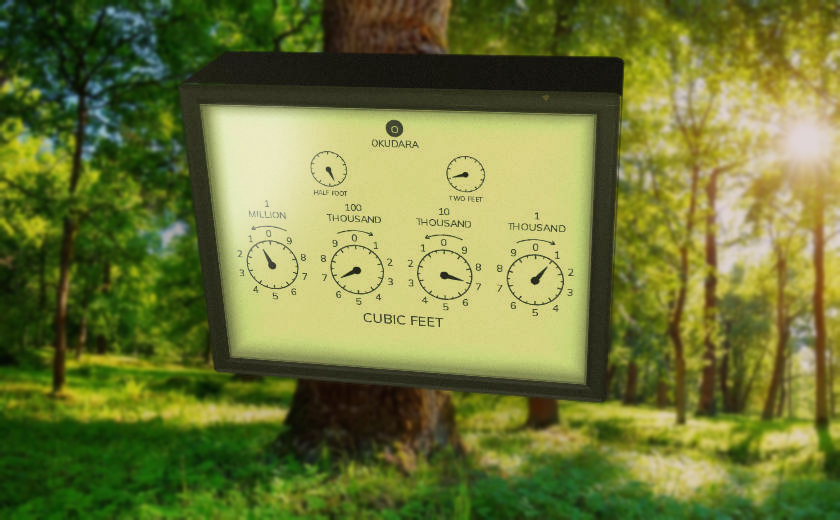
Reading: 67100 ft³
